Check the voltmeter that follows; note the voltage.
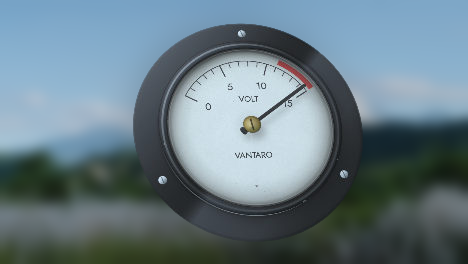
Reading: 14.5 V
